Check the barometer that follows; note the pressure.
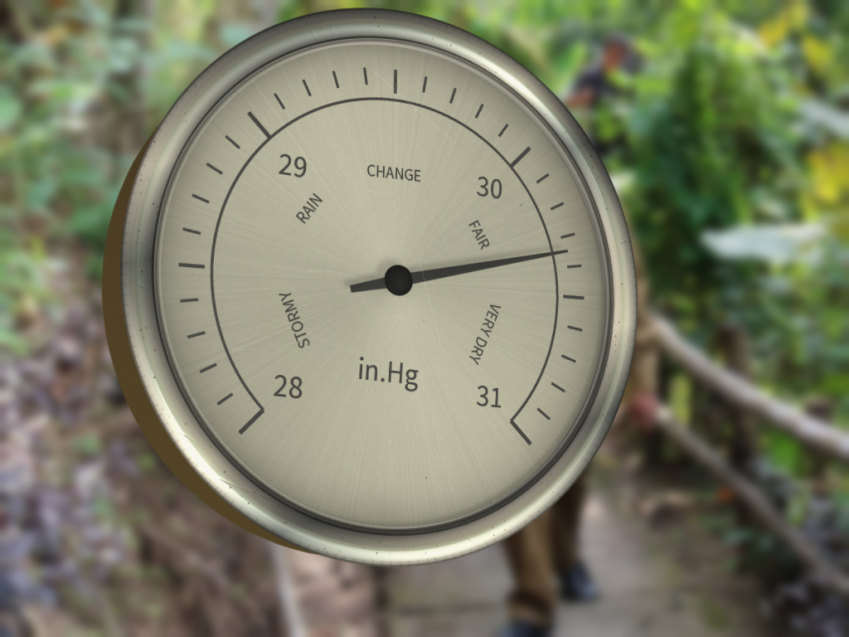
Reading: 30.35 inHg
